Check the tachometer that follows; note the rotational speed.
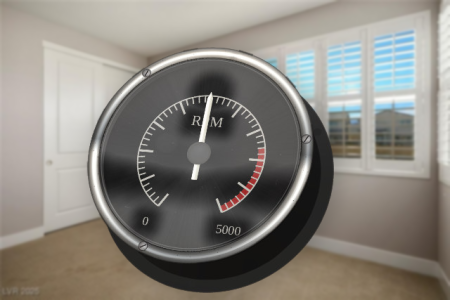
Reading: 2500 rpm
